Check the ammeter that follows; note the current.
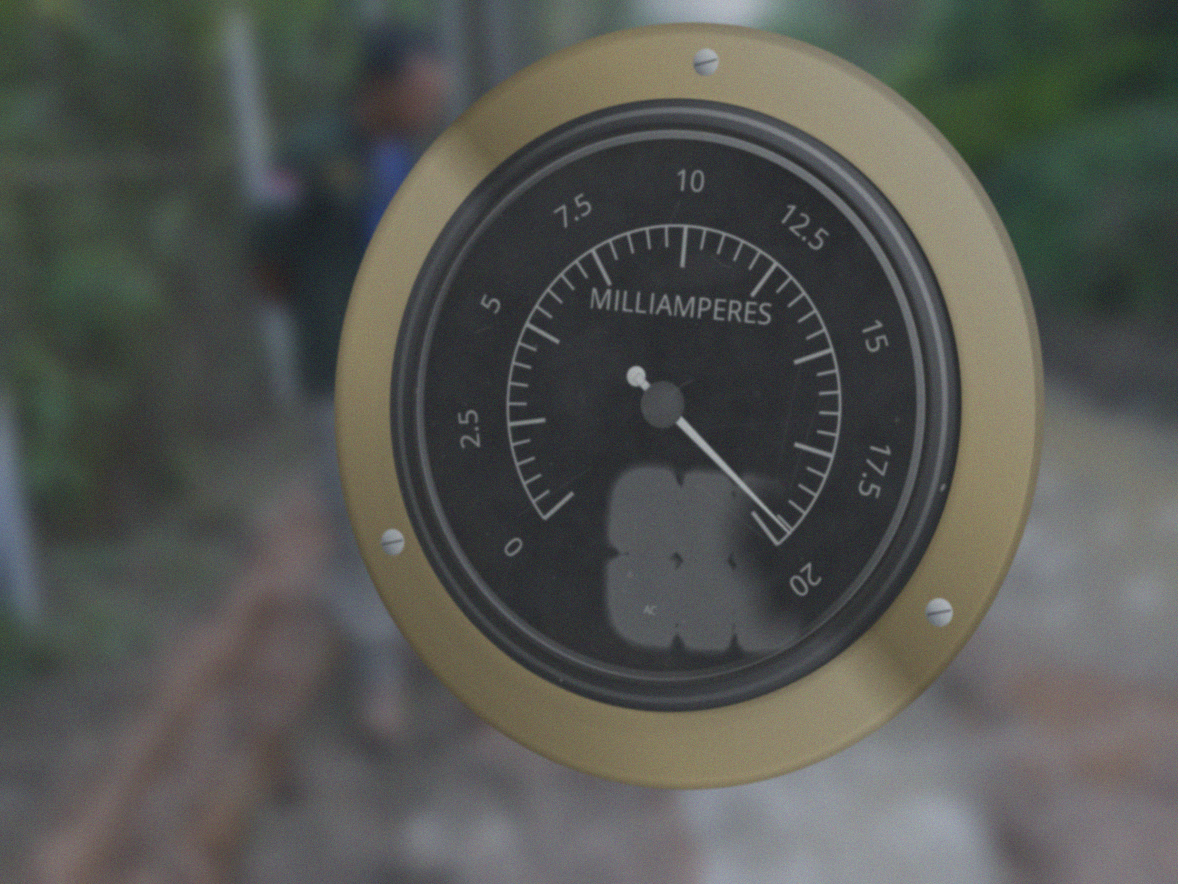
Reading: 19.5 mA
